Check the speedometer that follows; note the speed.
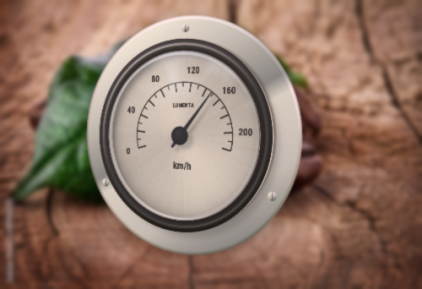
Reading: 150 km/h
